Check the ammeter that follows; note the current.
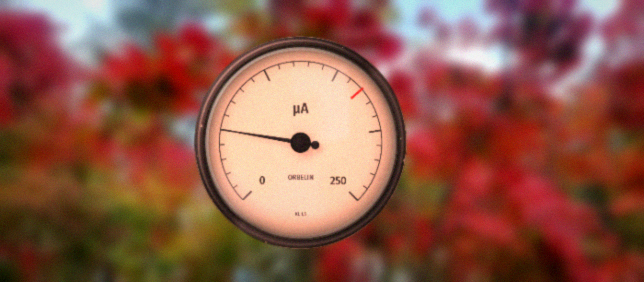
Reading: 50 µA
